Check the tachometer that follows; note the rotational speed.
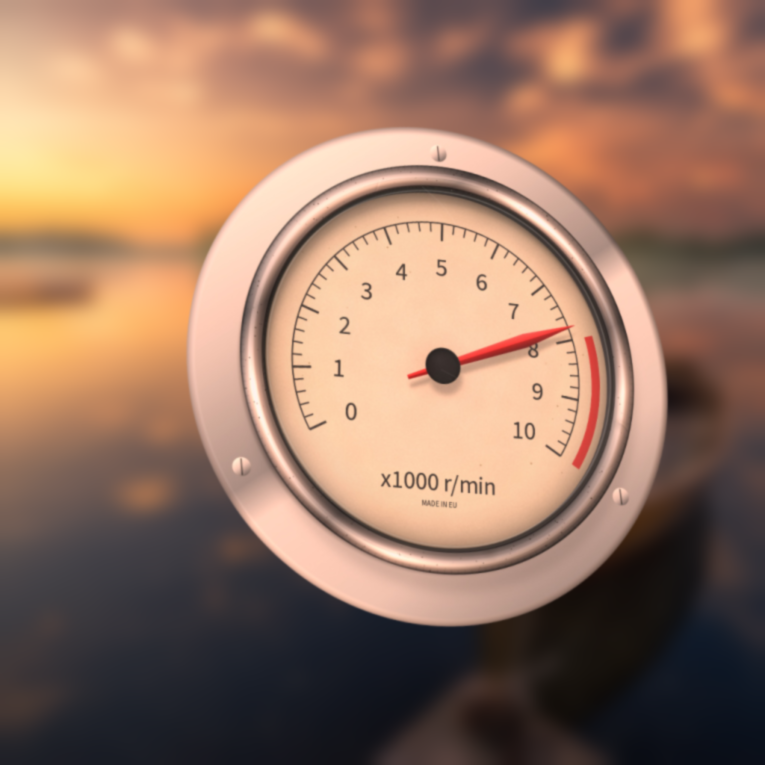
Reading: 7800 rpm
